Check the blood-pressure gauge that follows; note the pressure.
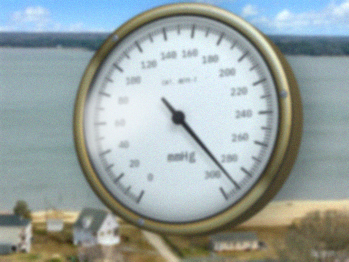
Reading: 290 mmHg
